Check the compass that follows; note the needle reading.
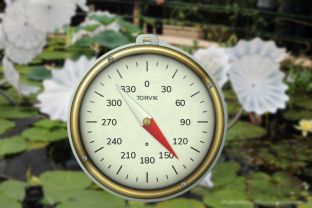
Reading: 140 °
